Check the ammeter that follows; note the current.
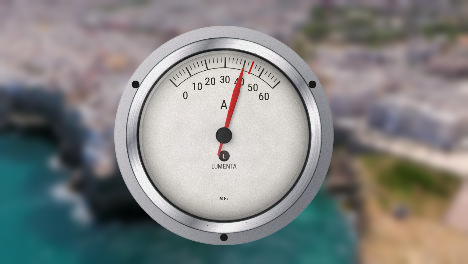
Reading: 40 A
